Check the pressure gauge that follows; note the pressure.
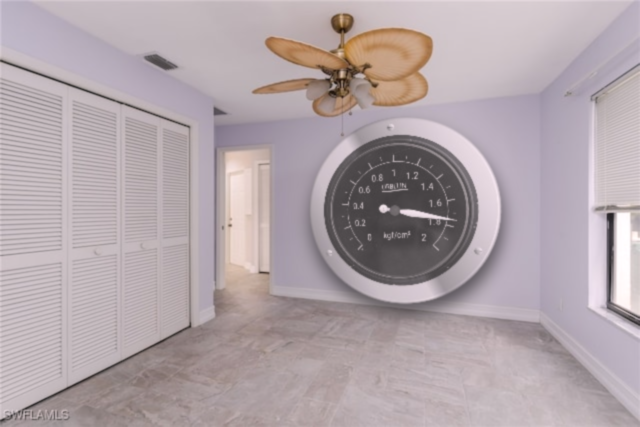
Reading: 1.75 kg/cm²
